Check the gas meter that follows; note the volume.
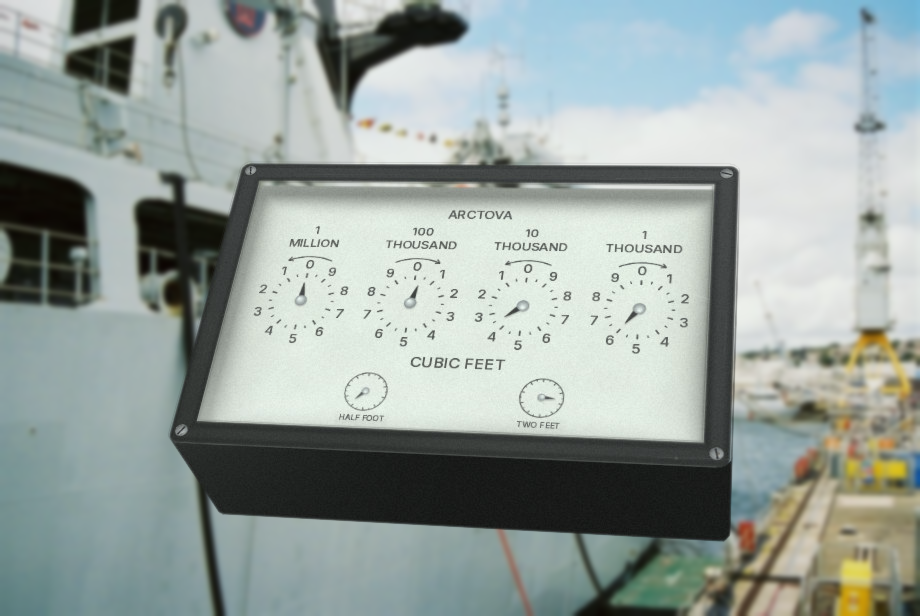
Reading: 3600 ft³
